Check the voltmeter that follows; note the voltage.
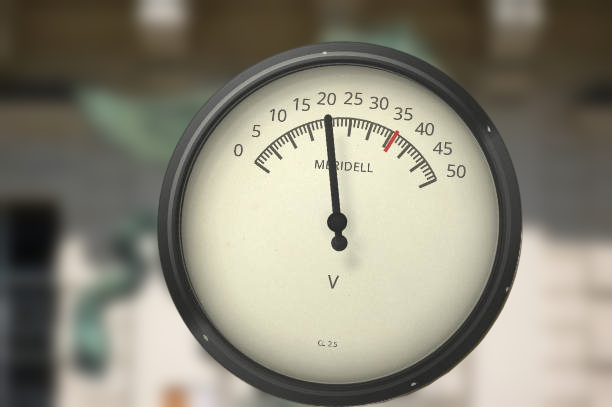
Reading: 20 V
